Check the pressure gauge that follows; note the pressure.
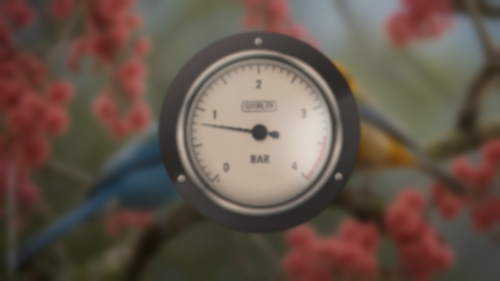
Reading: 0.8 bar
